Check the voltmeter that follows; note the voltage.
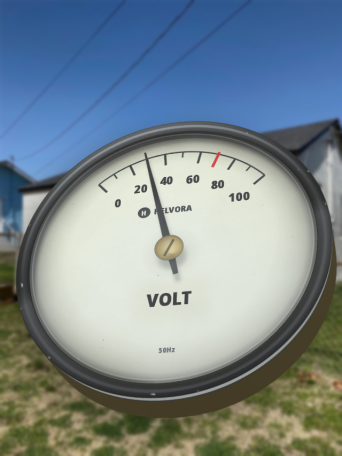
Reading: 30 V
